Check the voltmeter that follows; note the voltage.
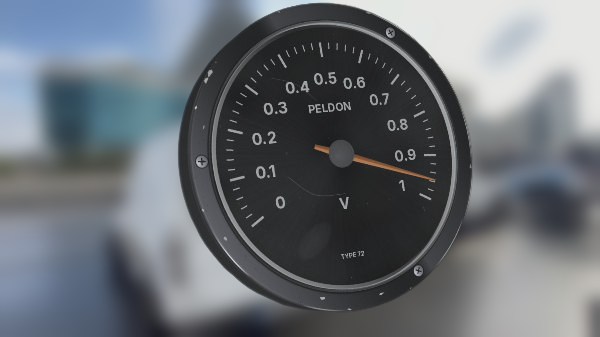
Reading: 0.96 V
